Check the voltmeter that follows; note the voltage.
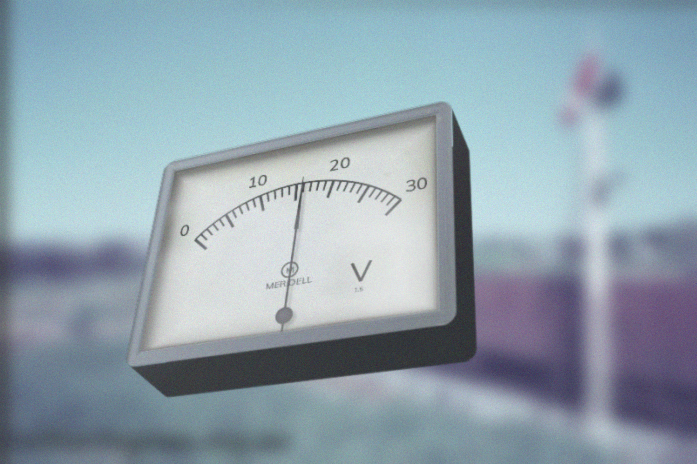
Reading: 16 V
